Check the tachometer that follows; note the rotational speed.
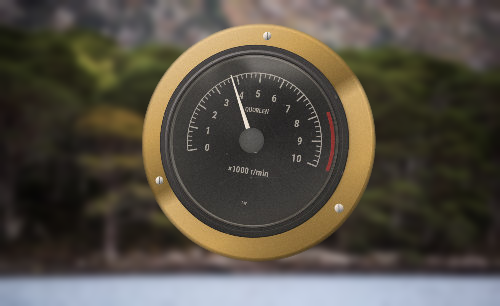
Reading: 3800 rpm
